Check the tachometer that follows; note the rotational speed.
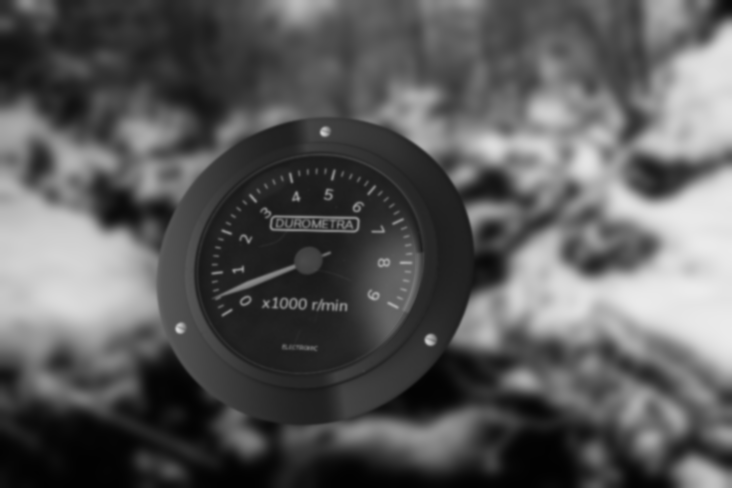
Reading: 400 rpm
